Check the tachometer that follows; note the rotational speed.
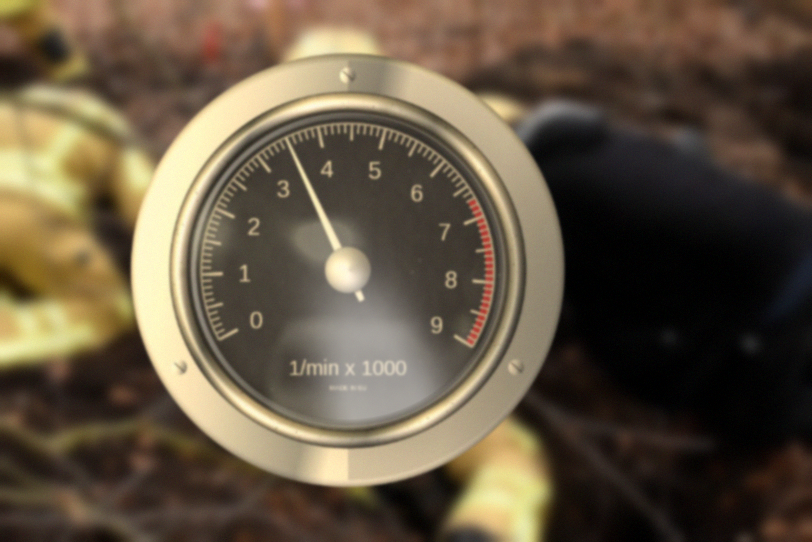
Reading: 3500 rpm
